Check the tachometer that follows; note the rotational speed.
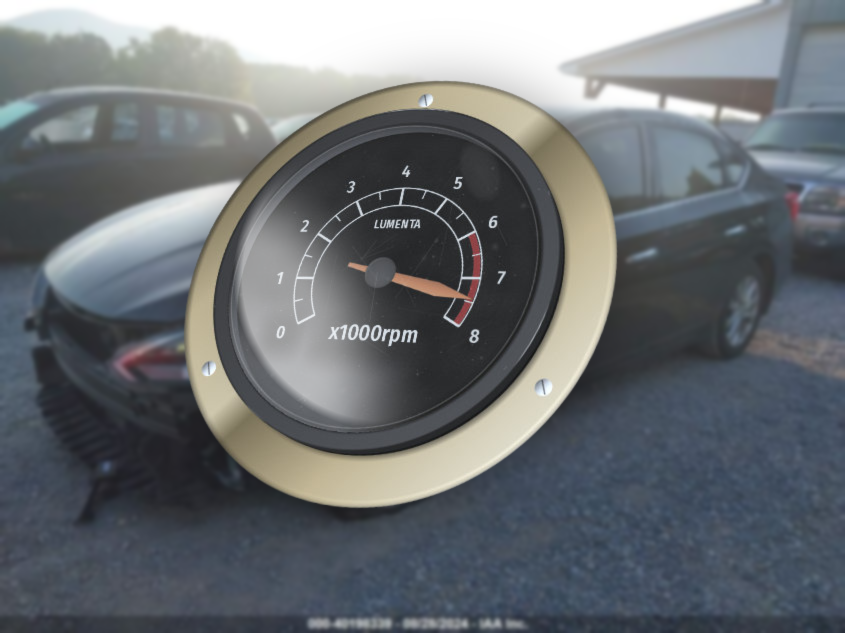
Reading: 7500 rpm
